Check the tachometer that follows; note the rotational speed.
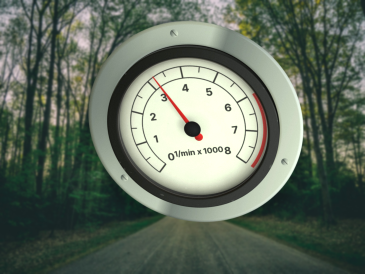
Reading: 3250 rpm
